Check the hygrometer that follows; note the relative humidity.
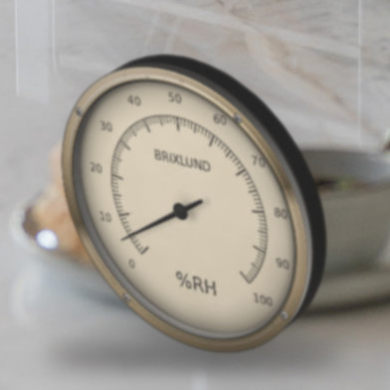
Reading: 5 %
